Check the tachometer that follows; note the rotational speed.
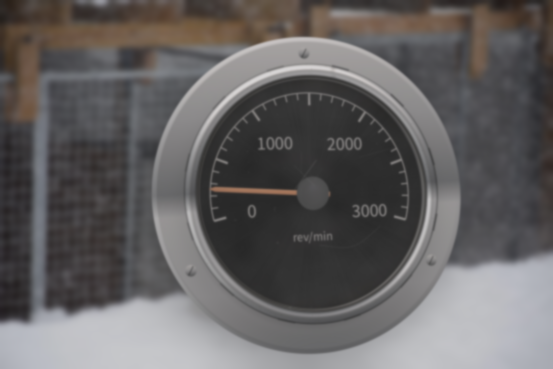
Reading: 250 rpm
